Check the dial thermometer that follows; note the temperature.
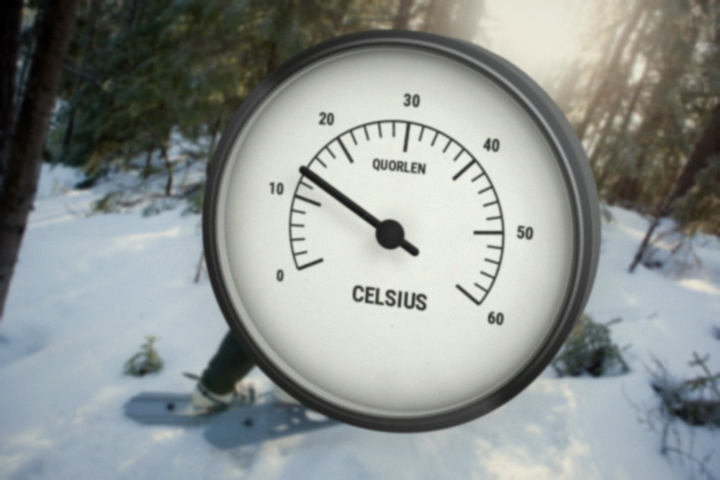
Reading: 14 °C
